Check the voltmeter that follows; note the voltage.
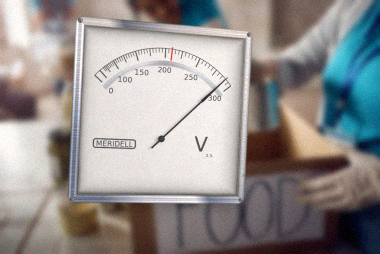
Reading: 290 V
